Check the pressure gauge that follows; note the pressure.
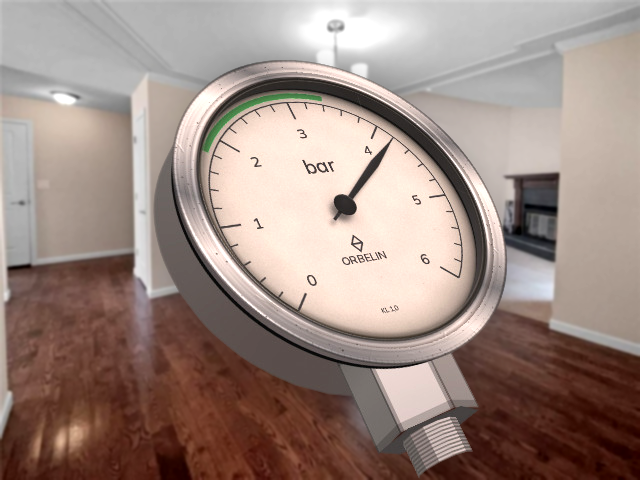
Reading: 4.2 bar
